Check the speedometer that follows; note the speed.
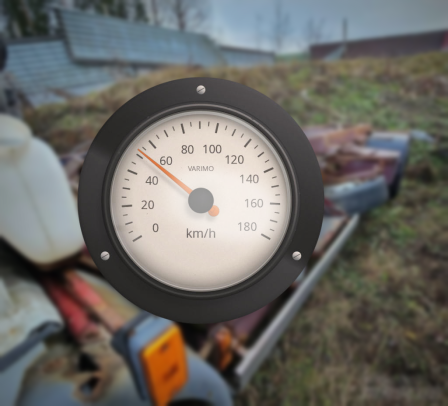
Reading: 52.5 km/h
